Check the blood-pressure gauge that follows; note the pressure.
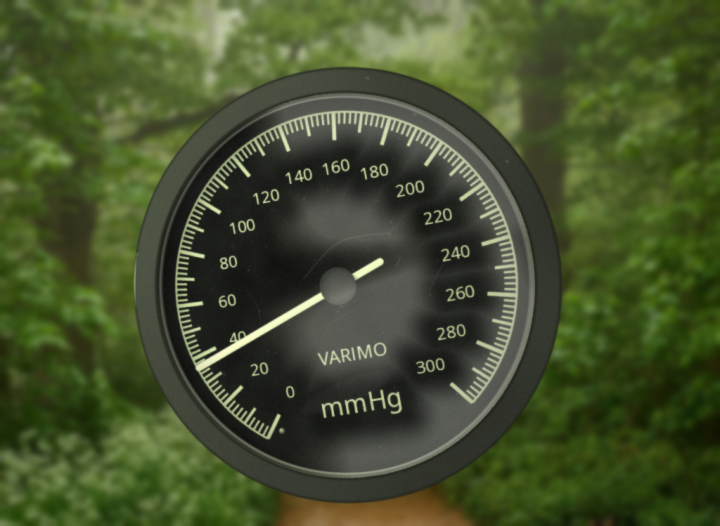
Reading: 36 mmHg
